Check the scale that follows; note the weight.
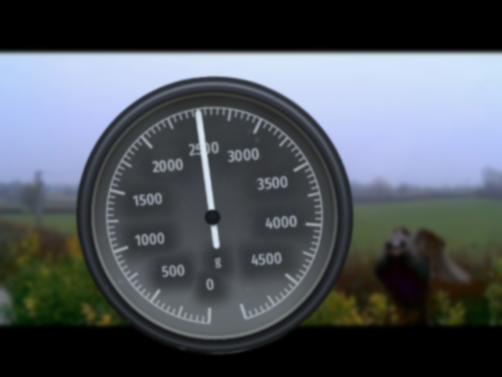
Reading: 2500 g
